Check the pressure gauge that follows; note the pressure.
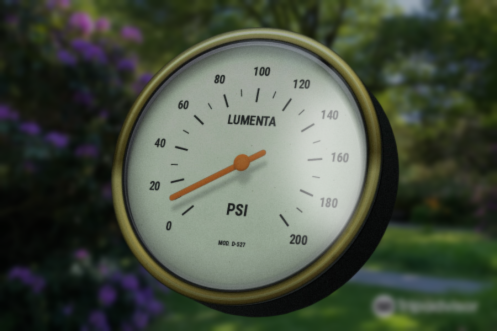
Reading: 10 psi
